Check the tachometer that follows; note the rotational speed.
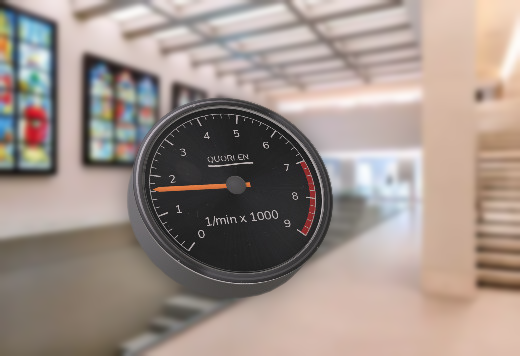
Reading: 1600 rpm
